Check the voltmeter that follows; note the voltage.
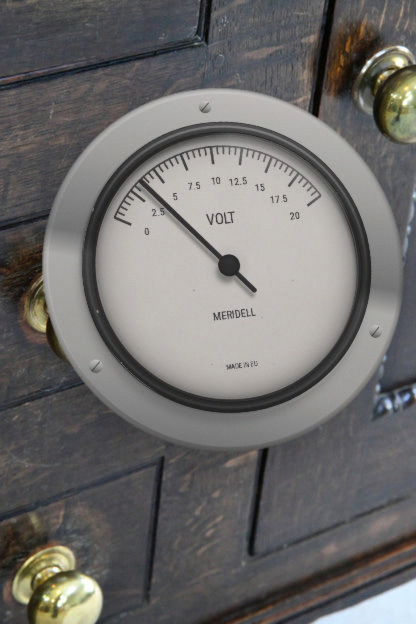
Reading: 3.5 V
